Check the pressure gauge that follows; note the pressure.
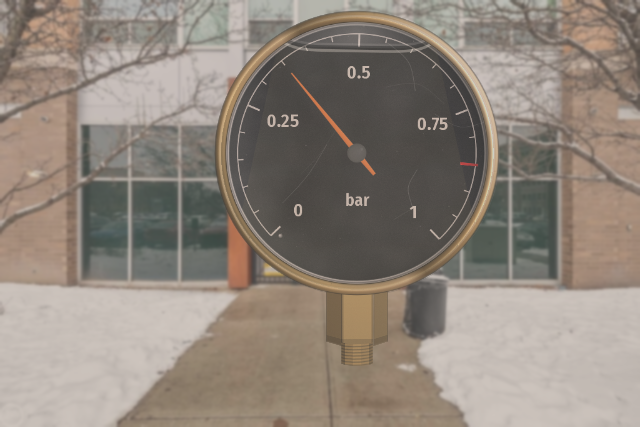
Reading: 0.35 bar
